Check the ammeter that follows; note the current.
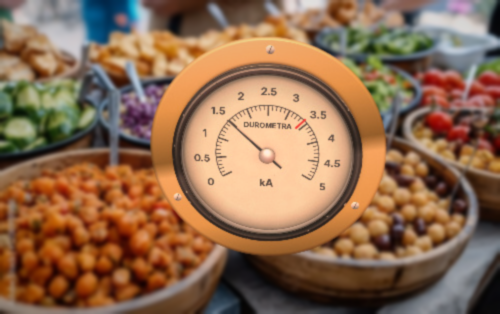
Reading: 1.5 kA
